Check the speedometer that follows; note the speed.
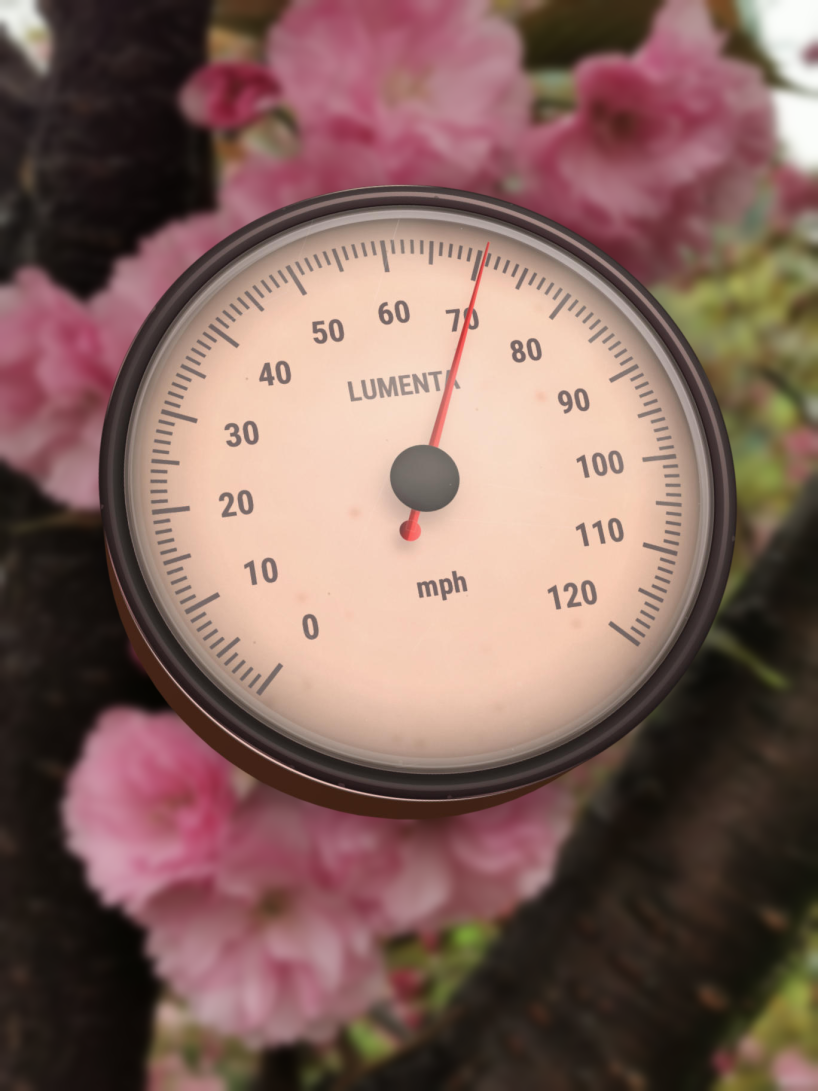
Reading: 70.5 mph
